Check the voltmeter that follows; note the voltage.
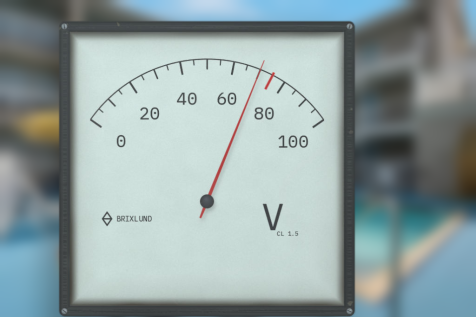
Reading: 70 V
